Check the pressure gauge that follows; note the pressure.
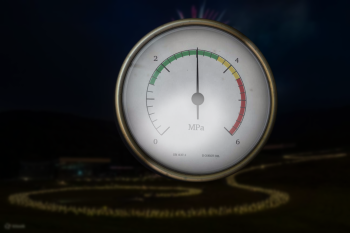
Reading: 3 MPa
